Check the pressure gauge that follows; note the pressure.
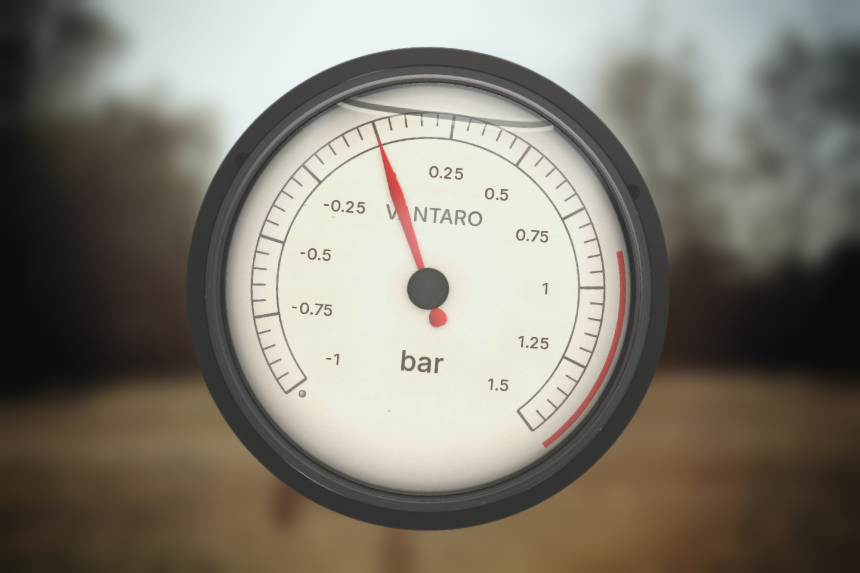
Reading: 0 bar
